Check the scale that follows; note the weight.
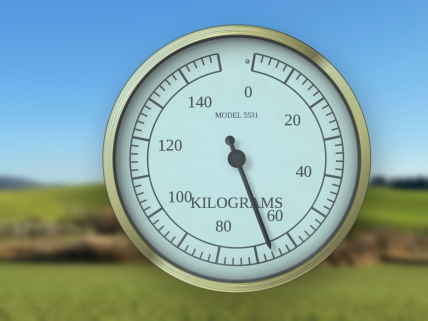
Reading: 66 kg
